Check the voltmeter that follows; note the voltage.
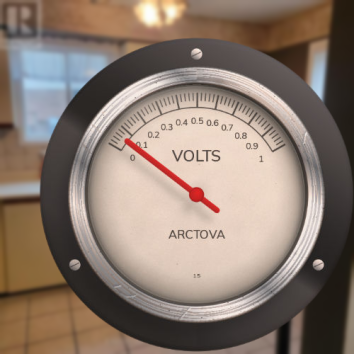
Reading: 0.06 V
